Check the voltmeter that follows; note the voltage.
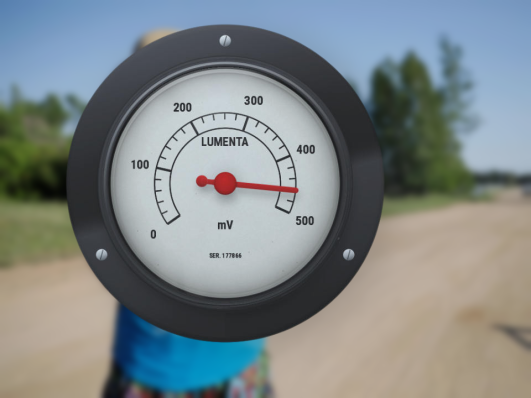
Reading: 460 mV
